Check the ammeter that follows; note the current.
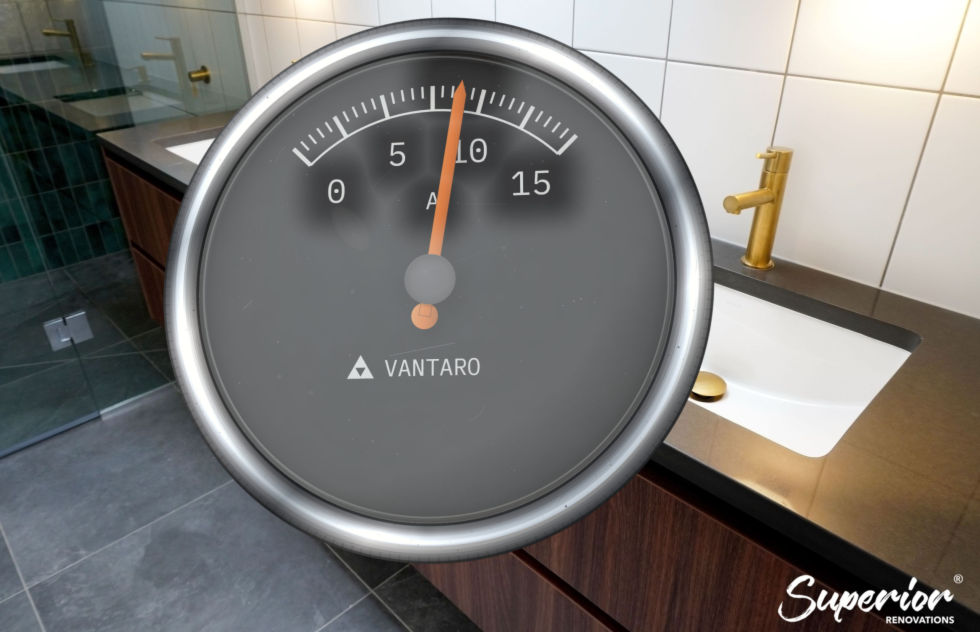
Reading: 9 A
